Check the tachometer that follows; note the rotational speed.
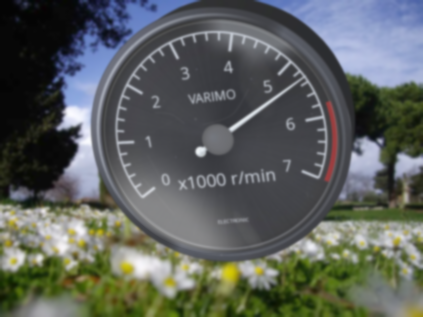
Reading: 5300 rpm
